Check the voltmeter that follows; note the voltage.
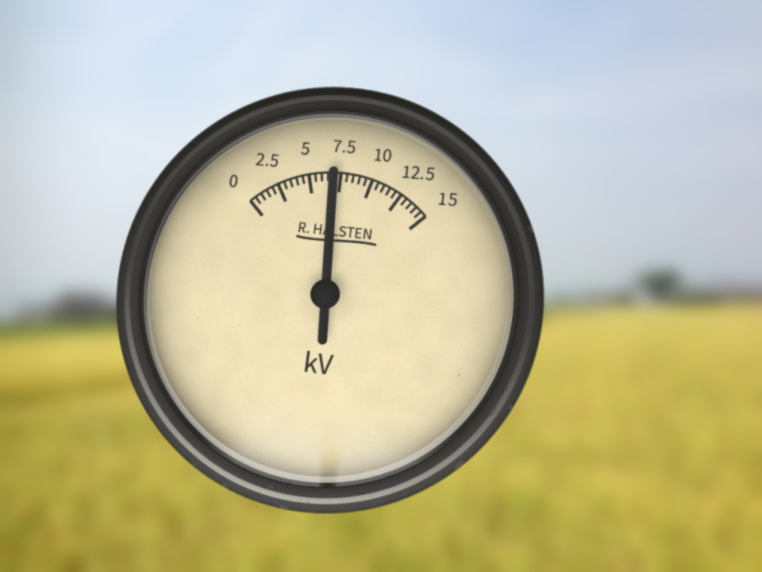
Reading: 7 kV
